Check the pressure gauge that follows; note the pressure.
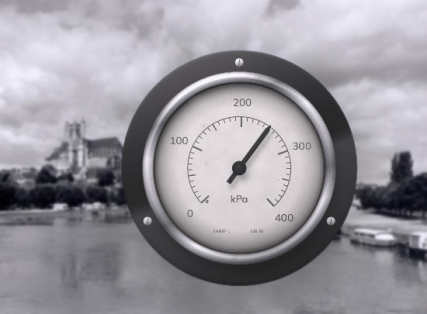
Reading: 250 kPa
